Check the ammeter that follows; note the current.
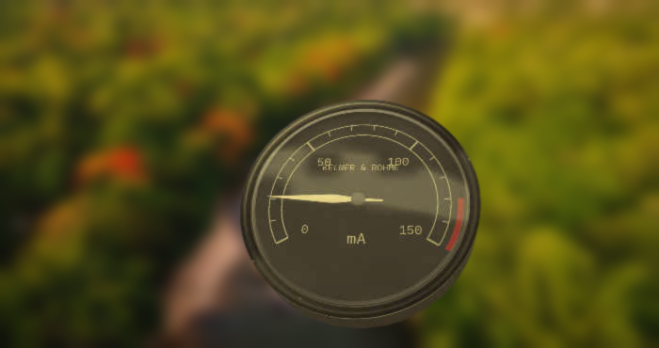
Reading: 20 mA
